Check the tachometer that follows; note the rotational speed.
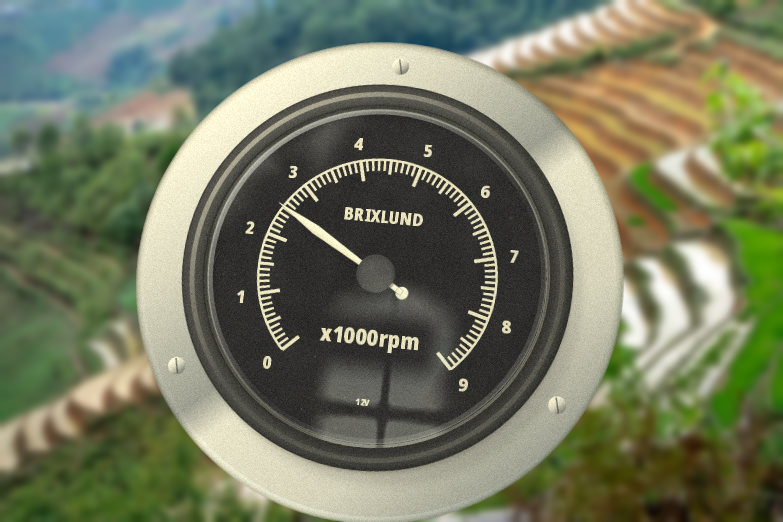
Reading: 2500 rpm
